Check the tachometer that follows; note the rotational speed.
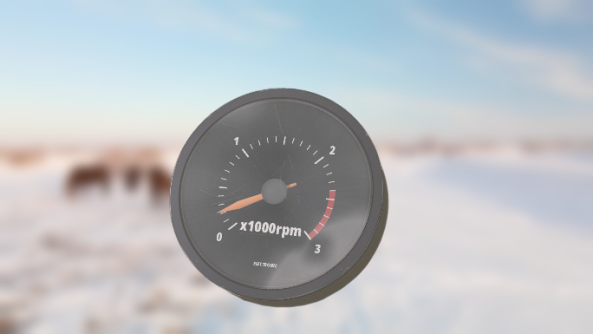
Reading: 200 rpm
